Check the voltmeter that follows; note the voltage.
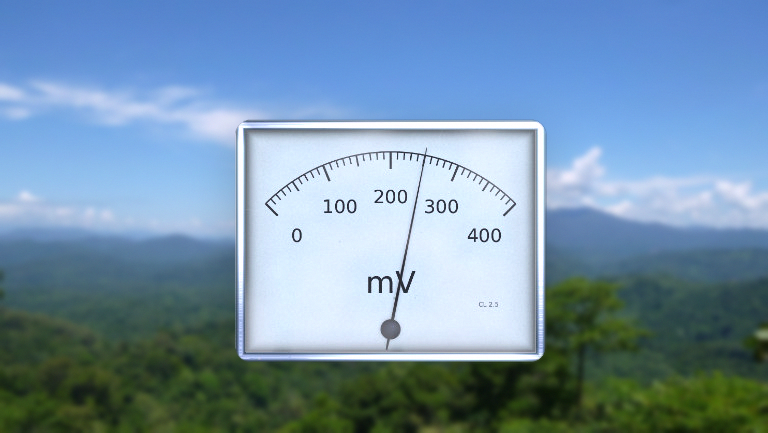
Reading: 250 mV
